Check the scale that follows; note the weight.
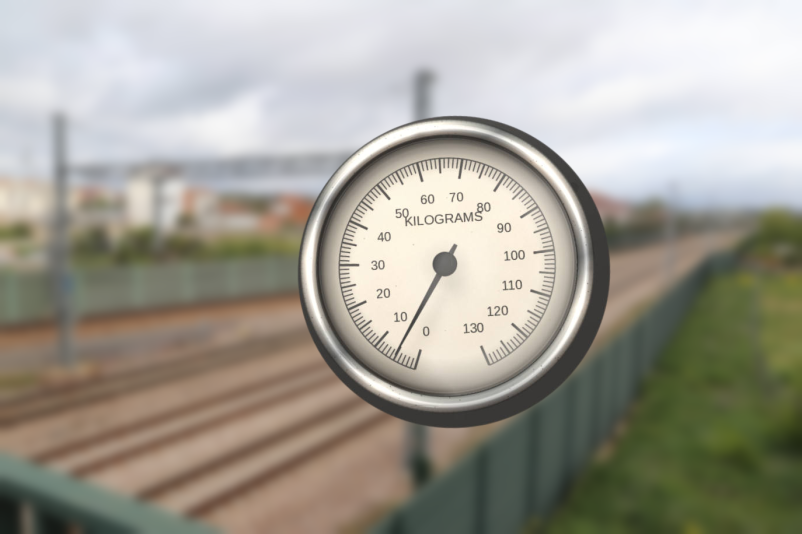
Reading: 5 kg
